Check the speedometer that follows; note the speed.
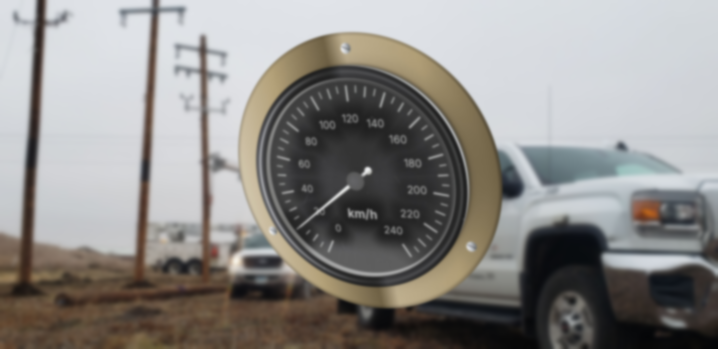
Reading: 20 km/h
